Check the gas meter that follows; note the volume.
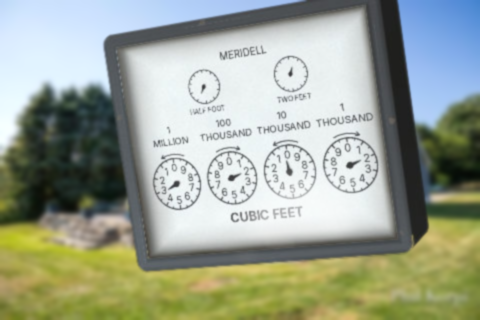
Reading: 320200 ft³
